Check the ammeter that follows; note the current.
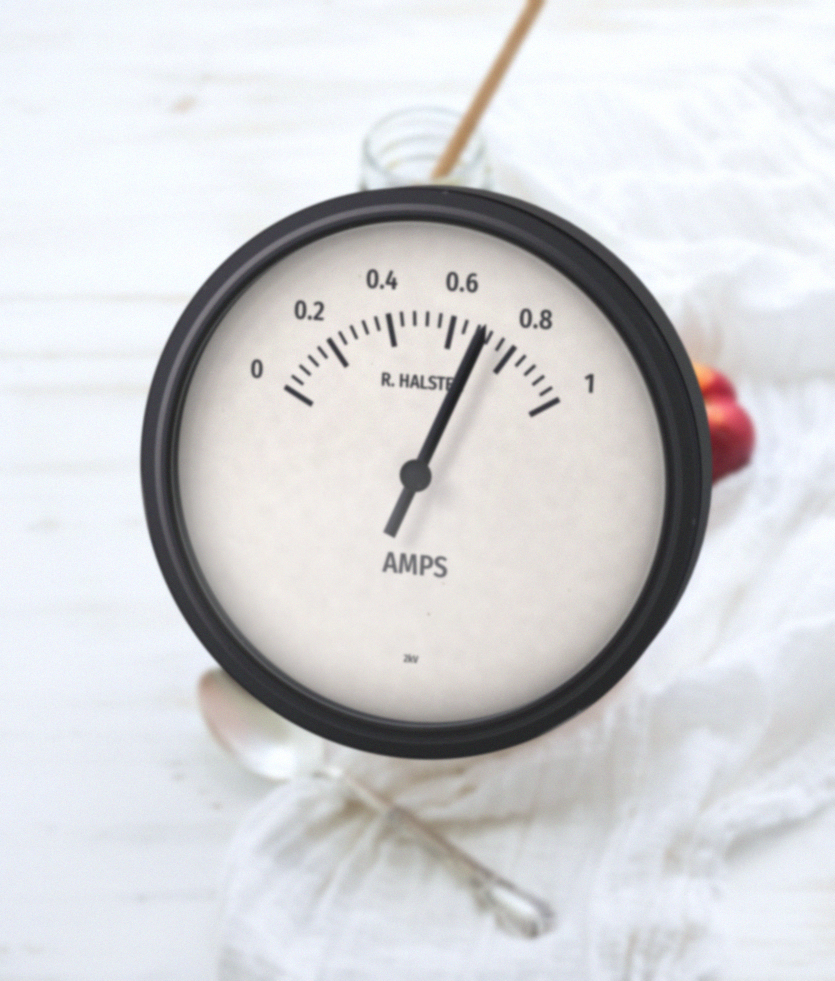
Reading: 0.7 A
